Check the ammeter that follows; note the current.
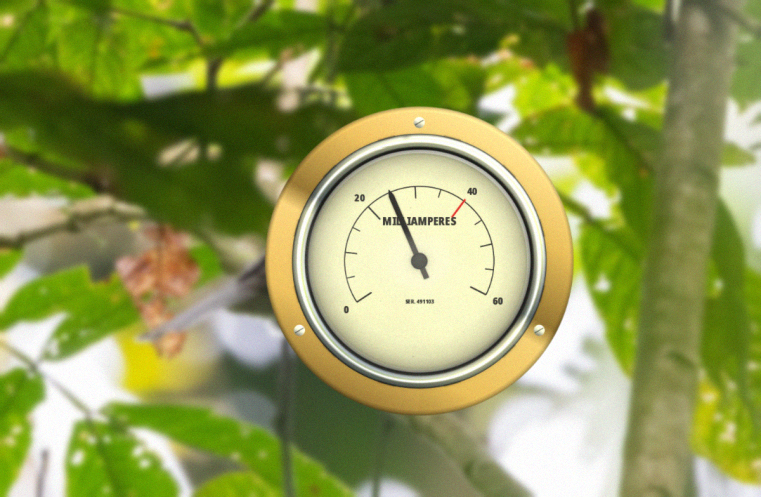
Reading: 25 mA
